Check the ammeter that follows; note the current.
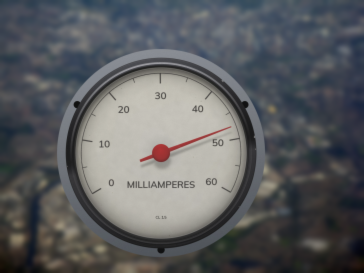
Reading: 47.5 mA
